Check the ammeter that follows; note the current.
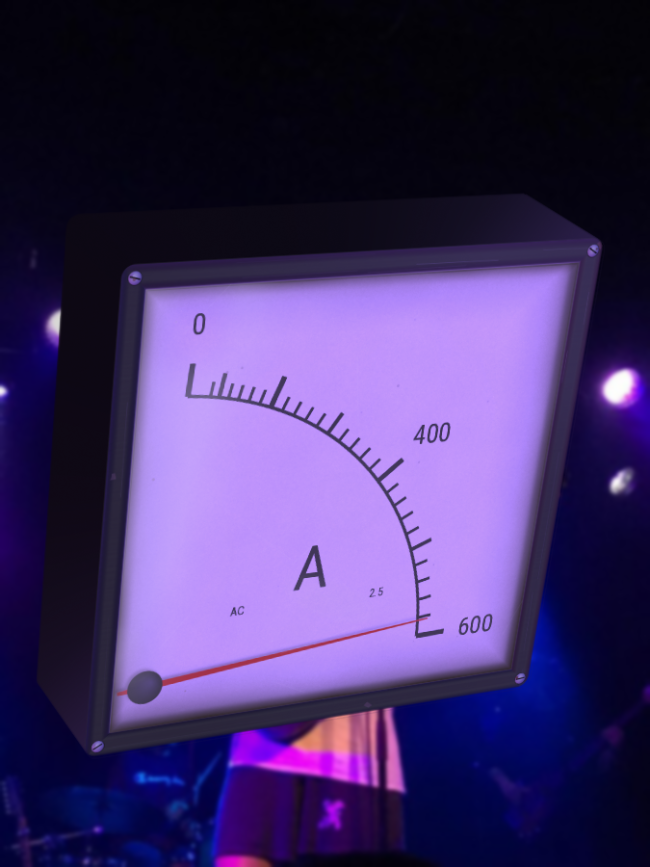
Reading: 580 A
